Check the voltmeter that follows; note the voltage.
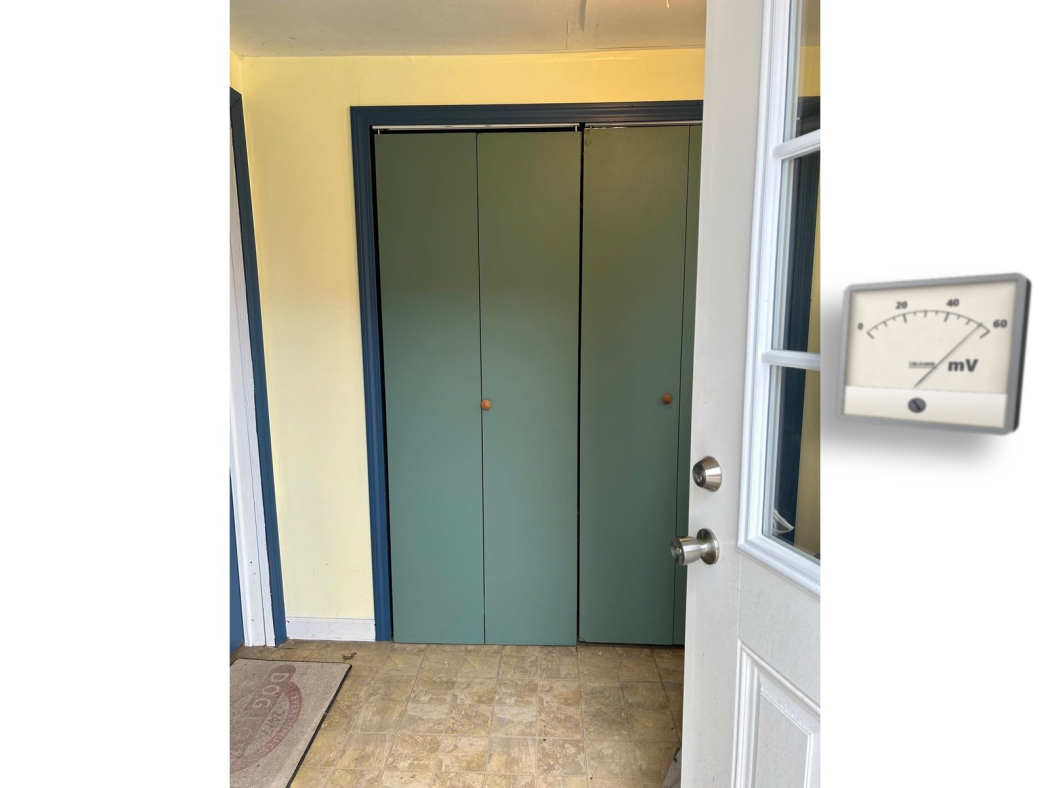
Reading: 55 mV
